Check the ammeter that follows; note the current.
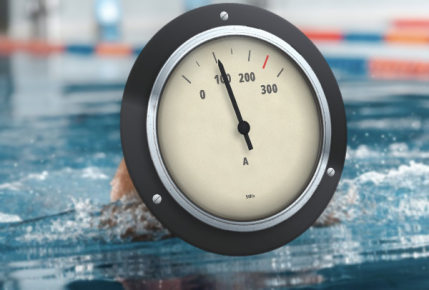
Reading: 100 A
